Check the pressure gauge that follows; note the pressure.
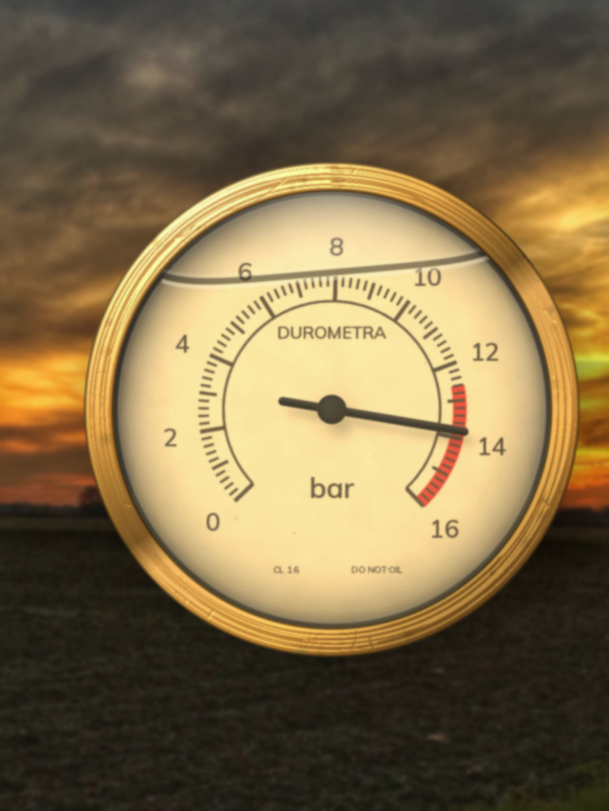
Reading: 13.8 bar
